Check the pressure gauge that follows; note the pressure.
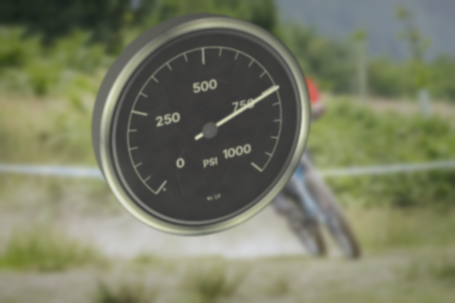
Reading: 750 psi
